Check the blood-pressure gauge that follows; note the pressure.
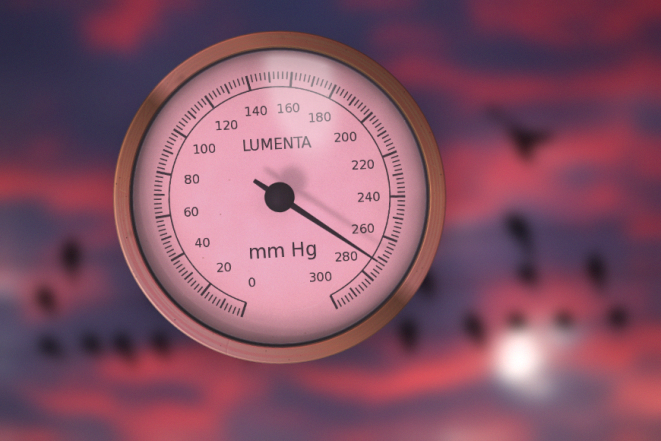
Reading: 272 mmHg
